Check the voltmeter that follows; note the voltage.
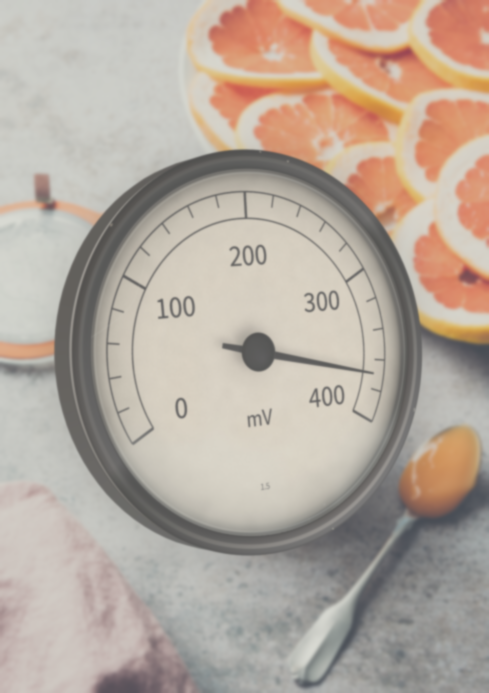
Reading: 370 mV
